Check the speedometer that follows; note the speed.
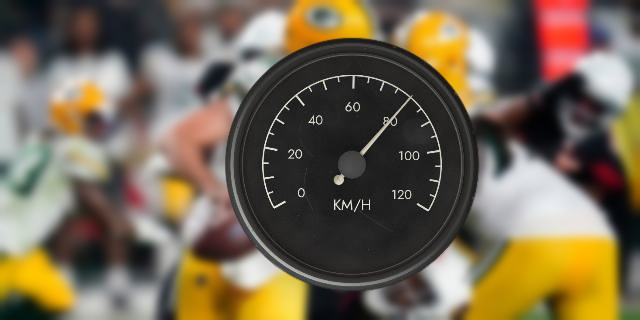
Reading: 80 km/h
